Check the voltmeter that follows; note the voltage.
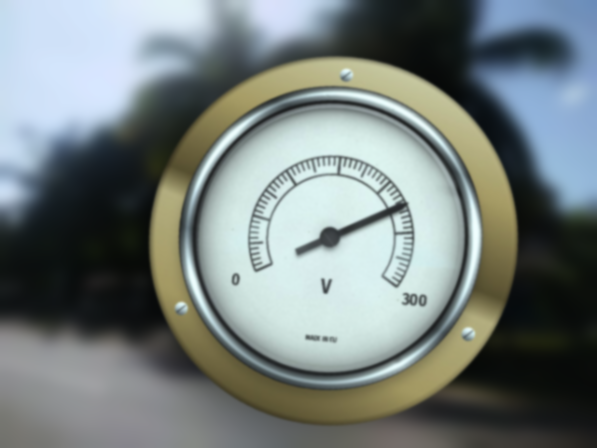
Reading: 225 V
